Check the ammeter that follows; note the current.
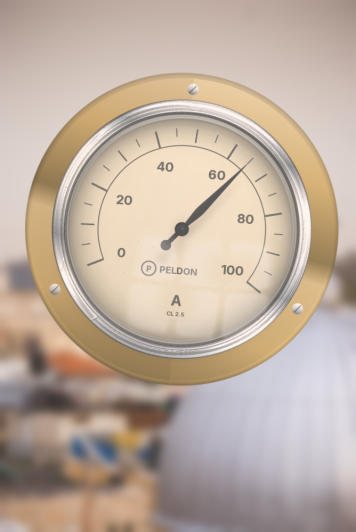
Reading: 65 A
